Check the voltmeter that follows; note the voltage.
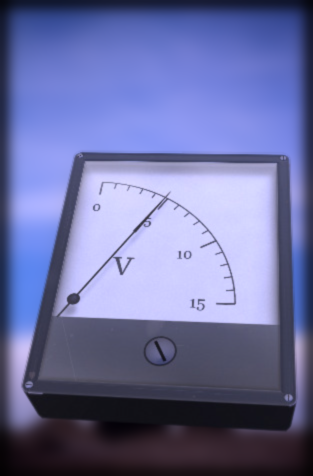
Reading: 5 V
